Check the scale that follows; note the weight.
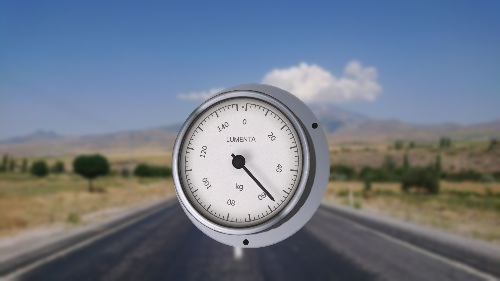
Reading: 56 kg
